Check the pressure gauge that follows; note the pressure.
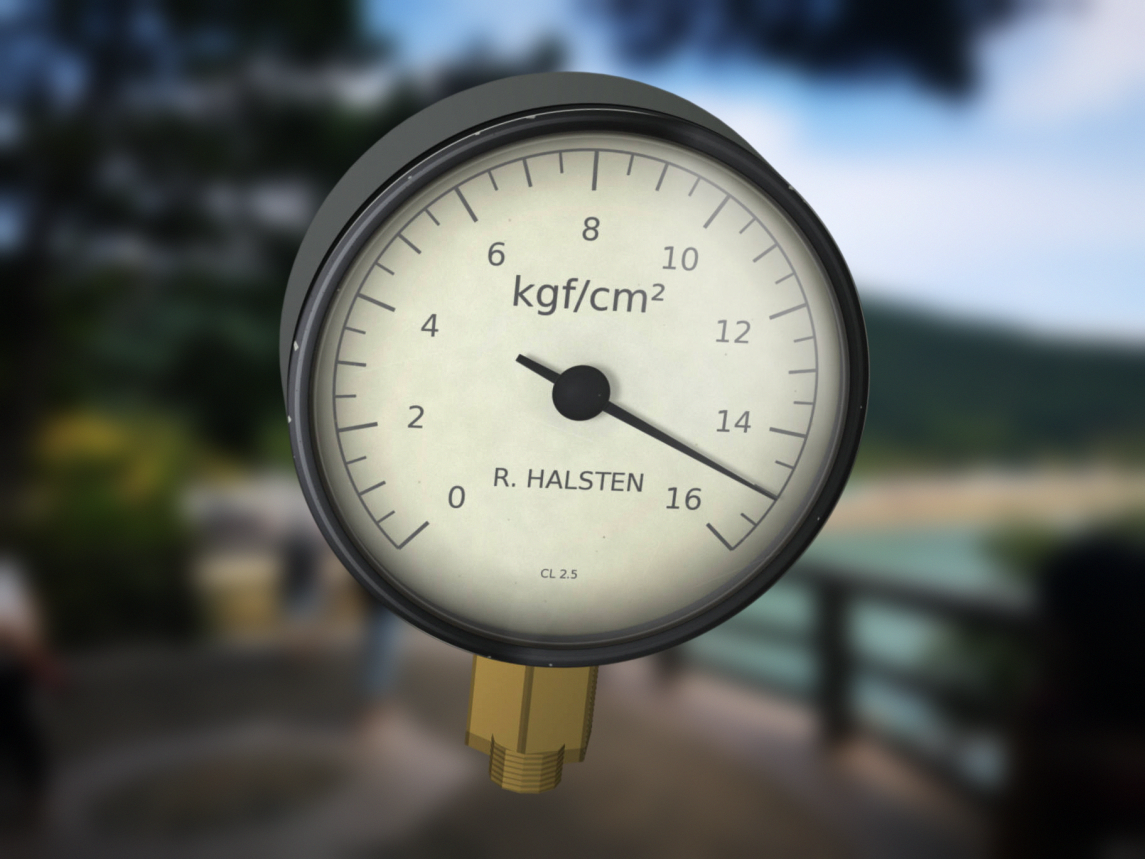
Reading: 15 kg/cm²
